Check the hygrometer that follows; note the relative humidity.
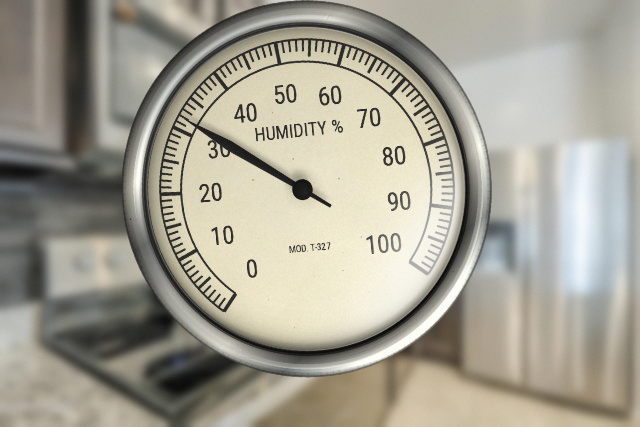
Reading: 32 %
